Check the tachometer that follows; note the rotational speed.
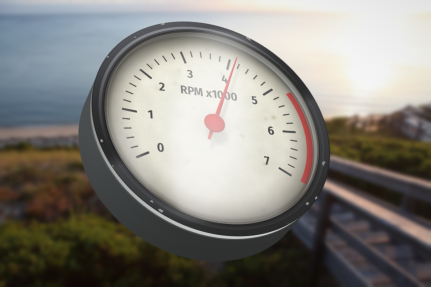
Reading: 4100 rpm
